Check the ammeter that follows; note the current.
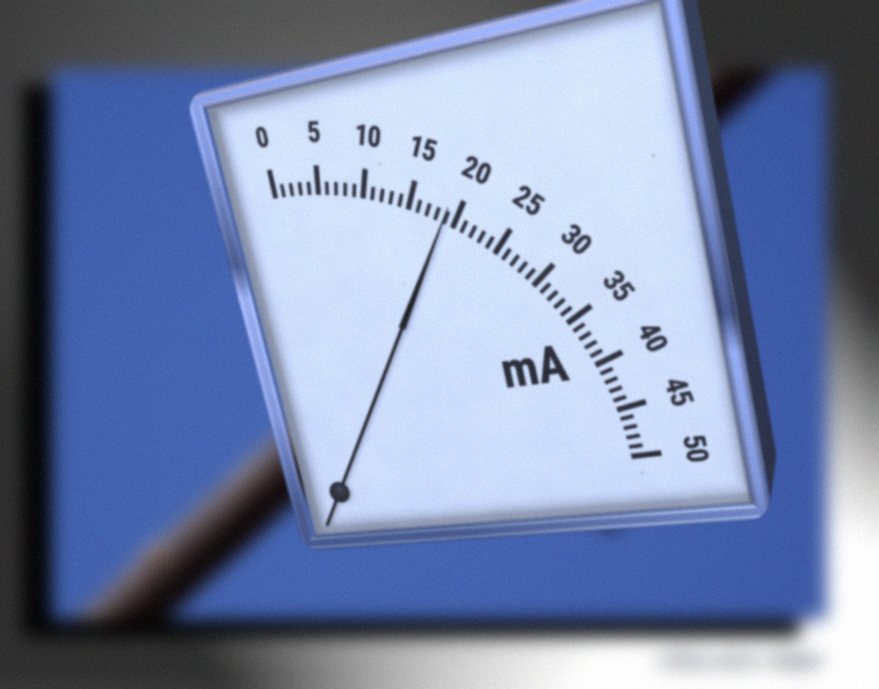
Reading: 19 mA
